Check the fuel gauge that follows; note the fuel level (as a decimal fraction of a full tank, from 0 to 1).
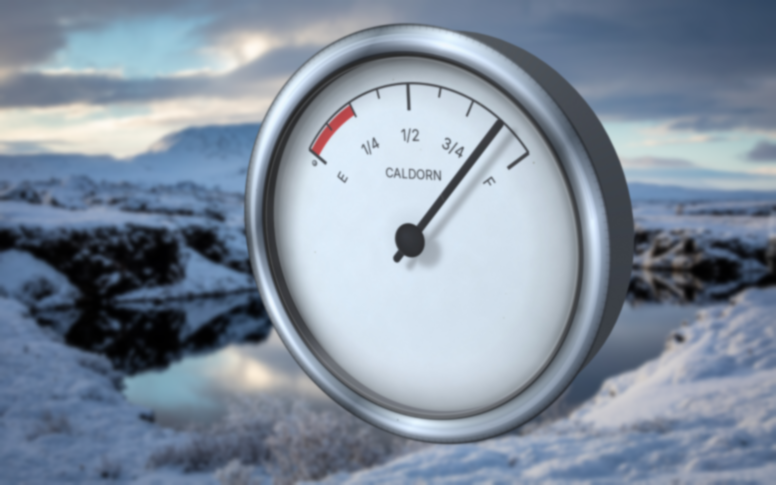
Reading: 0.875
